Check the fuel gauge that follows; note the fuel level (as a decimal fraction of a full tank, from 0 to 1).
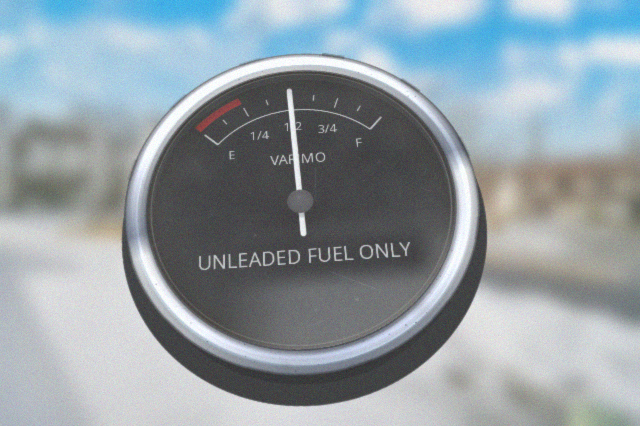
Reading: 0.5
